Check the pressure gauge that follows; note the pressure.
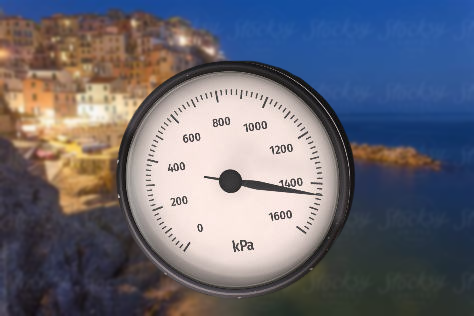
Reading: 1440 kPa
